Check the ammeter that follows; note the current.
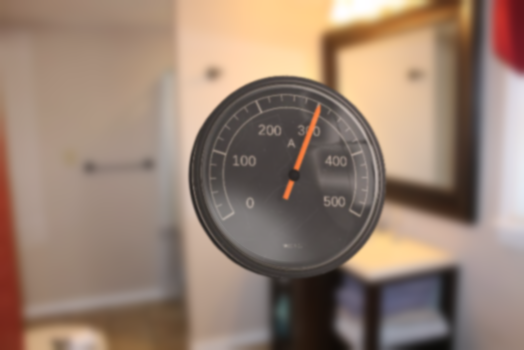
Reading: 300 A
